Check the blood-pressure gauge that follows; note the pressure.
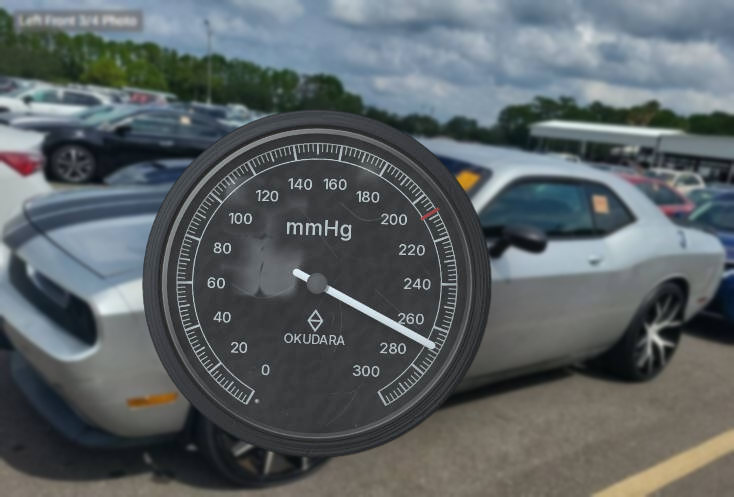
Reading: 268 mmHg
